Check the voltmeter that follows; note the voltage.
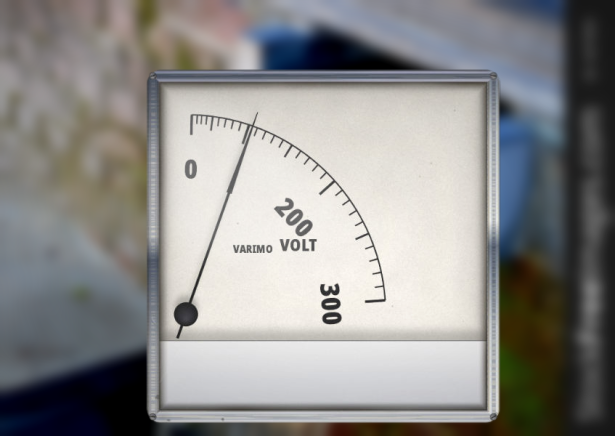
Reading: 105 V
